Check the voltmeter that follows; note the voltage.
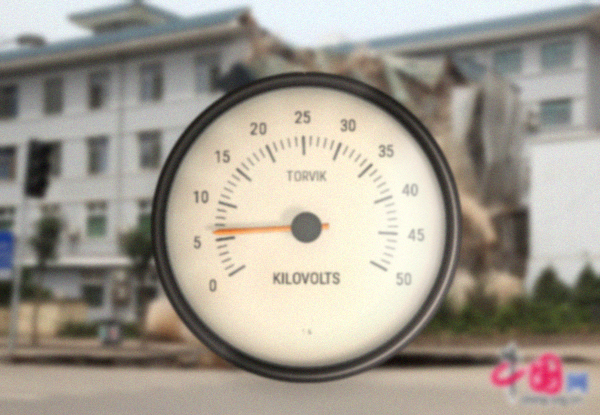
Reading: 6 kV
